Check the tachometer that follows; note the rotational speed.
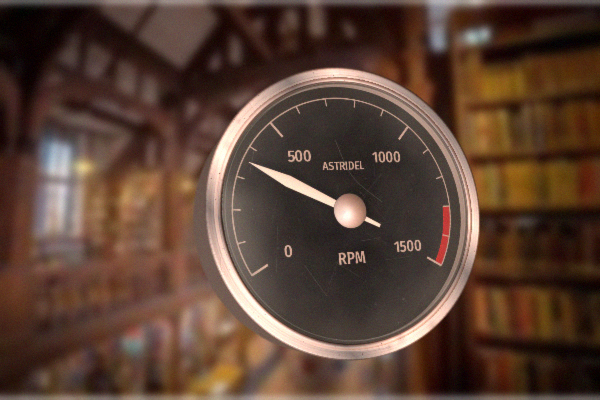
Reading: 350 rpm
